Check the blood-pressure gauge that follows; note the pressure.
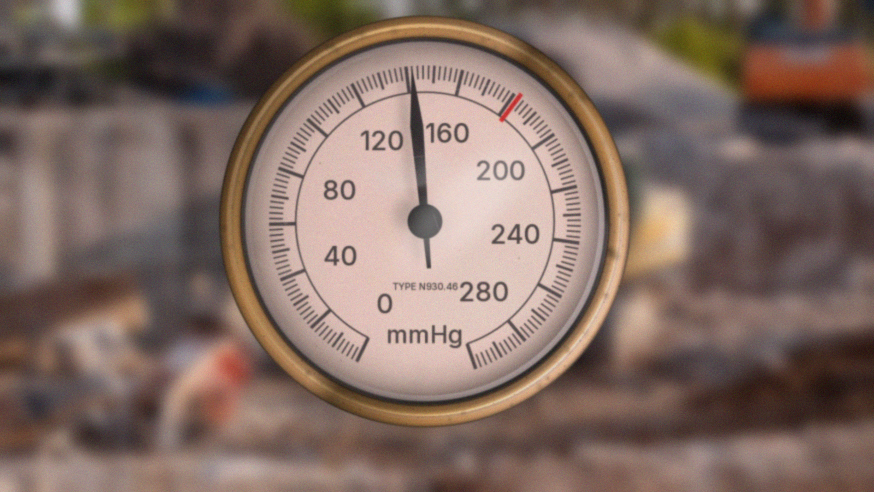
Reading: 142 mmHg
